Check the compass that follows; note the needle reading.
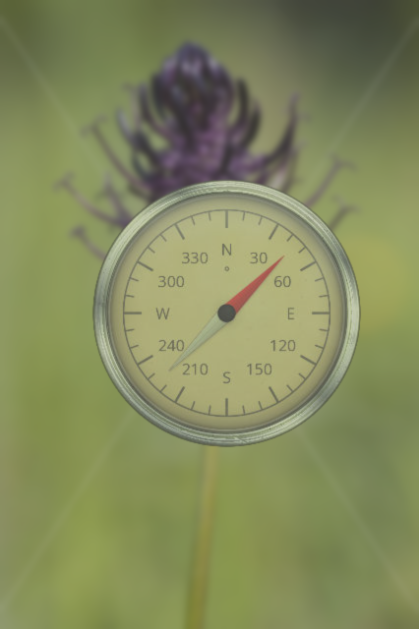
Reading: 45 °
